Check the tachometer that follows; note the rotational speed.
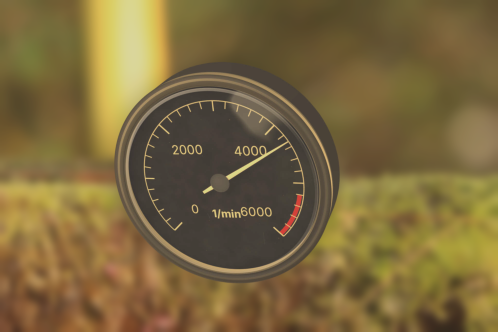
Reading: 4300 rpm
